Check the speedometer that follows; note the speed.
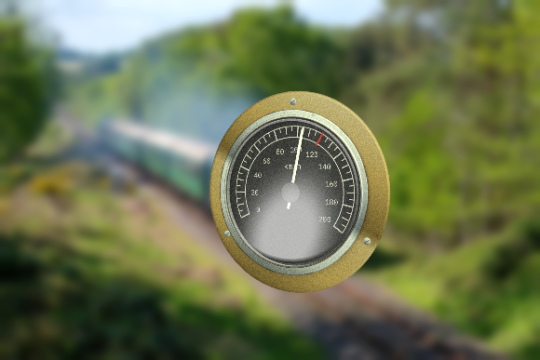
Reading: 105 km/h
